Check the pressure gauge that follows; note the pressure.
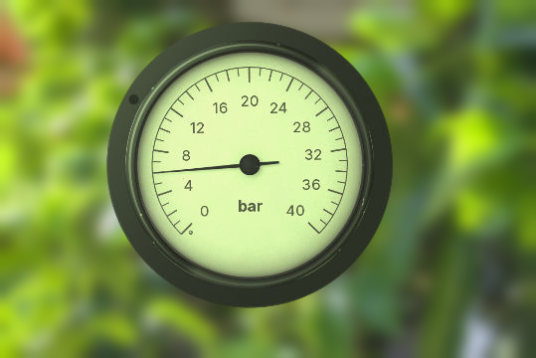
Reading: 6 bar
